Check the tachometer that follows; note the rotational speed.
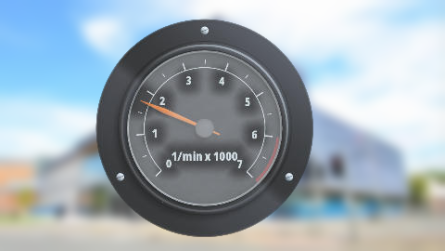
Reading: 1750 rpm
